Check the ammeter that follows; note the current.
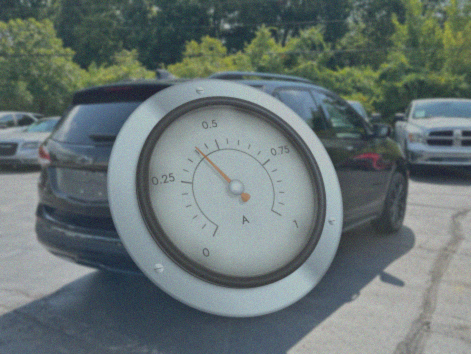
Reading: 0.4 A
